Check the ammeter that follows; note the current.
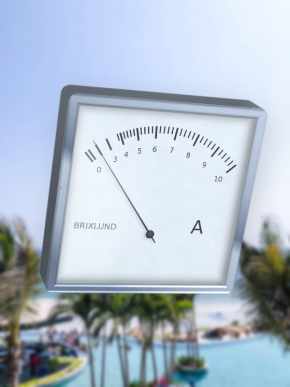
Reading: 2 A
